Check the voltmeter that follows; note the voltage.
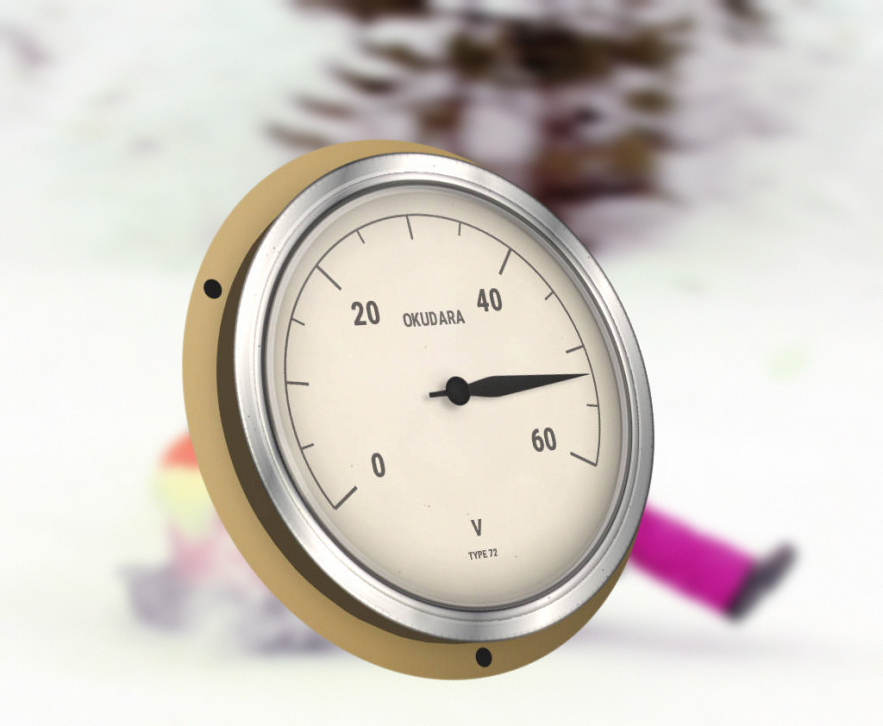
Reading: 52.5 V
